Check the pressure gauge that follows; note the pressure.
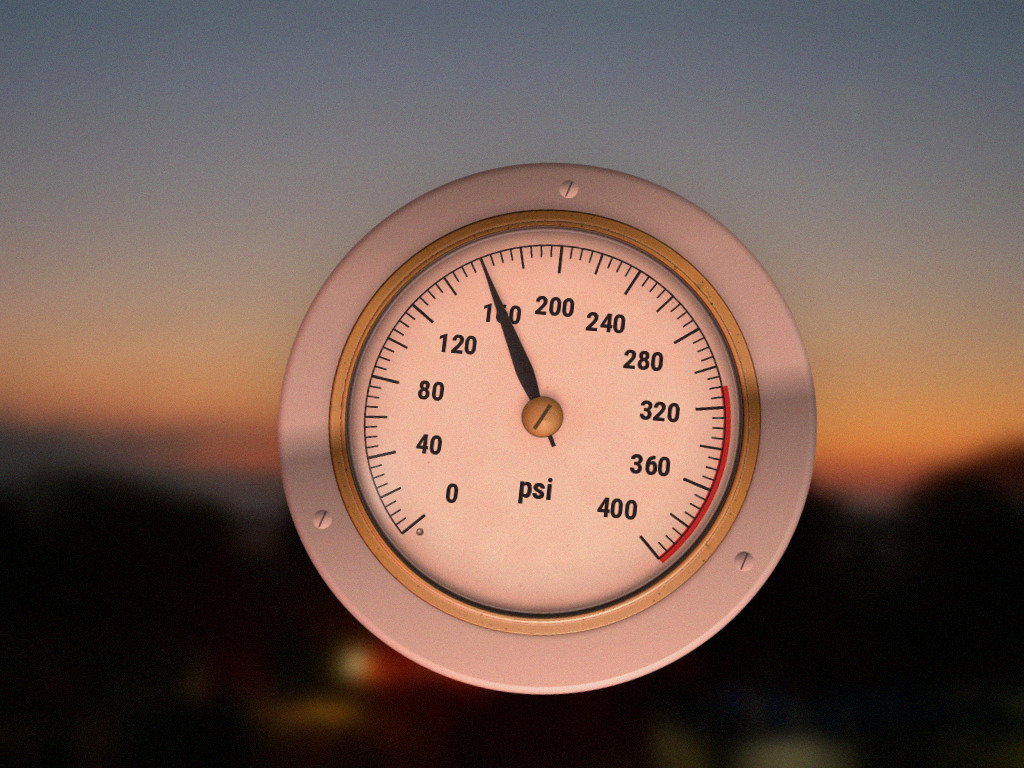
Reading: 160 psi
